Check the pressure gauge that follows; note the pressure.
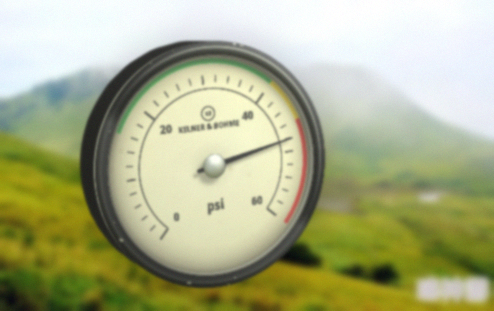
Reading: 48 psi
